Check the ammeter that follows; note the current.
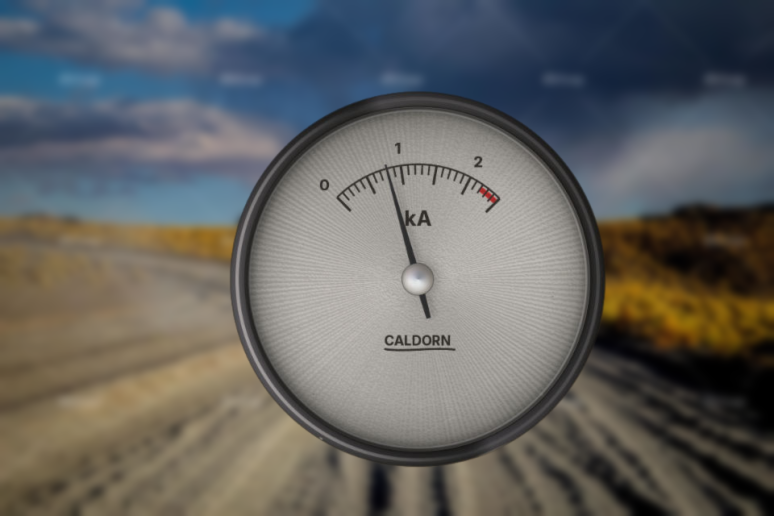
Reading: 0.8 kA
